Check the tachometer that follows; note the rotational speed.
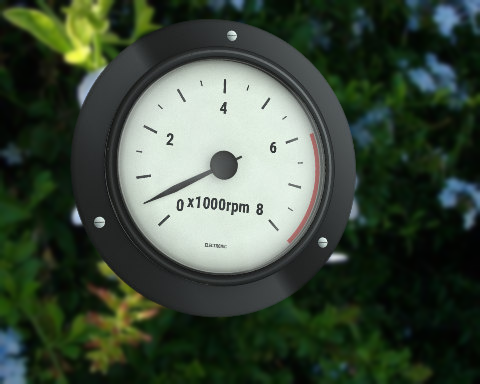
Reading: 500 rpm
